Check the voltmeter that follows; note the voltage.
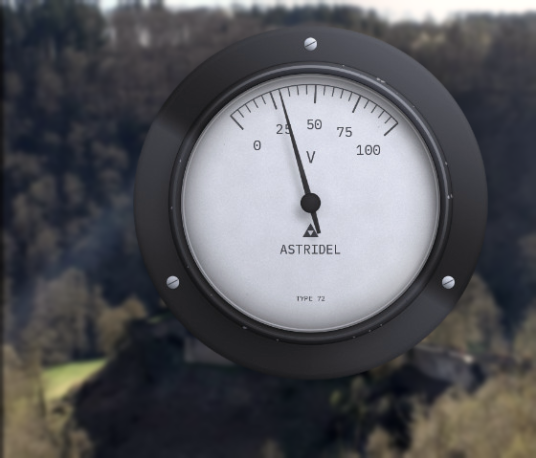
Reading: 30 V
